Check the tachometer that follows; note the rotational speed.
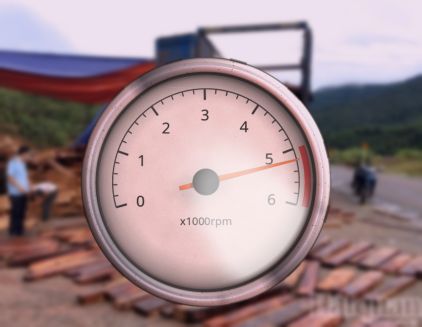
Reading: 5200 rpm
